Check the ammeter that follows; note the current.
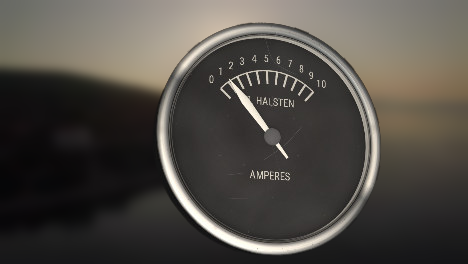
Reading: 1 A
